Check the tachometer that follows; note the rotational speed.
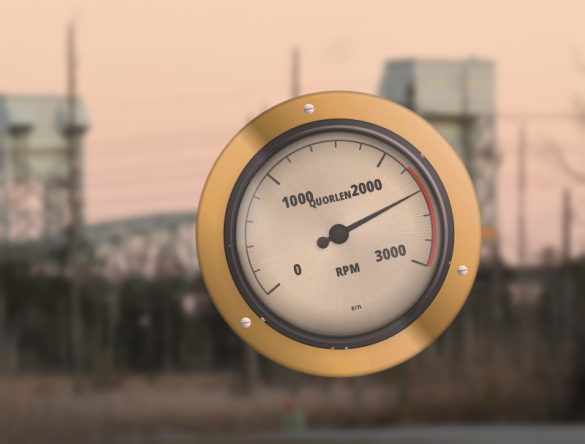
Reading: 2400 rpm
